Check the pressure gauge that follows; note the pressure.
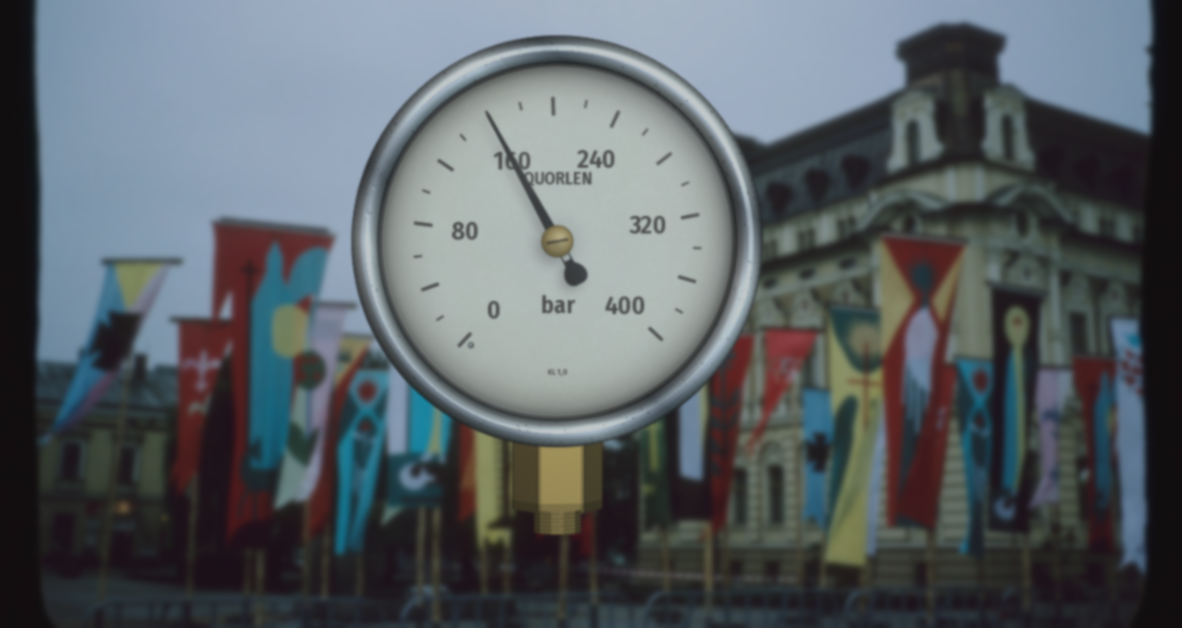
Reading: 160 bar
